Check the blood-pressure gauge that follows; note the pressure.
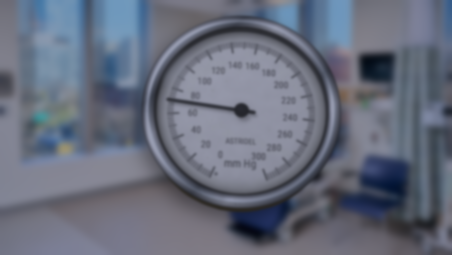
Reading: 70 mmHg
